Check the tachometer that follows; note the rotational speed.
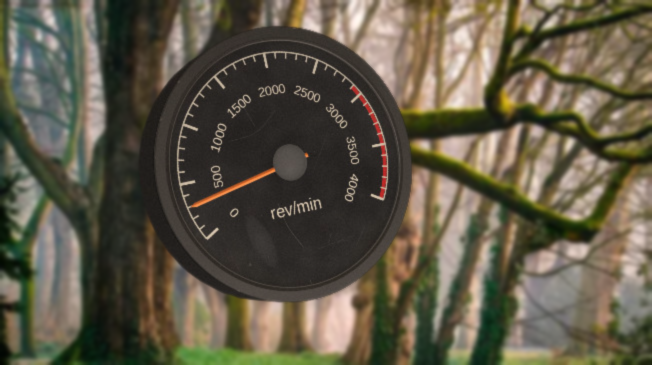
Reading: 300 rpm
